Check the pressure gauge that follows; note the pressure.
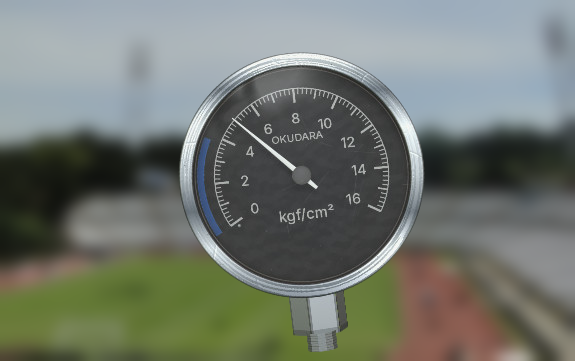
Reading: 5 kg/cm²
